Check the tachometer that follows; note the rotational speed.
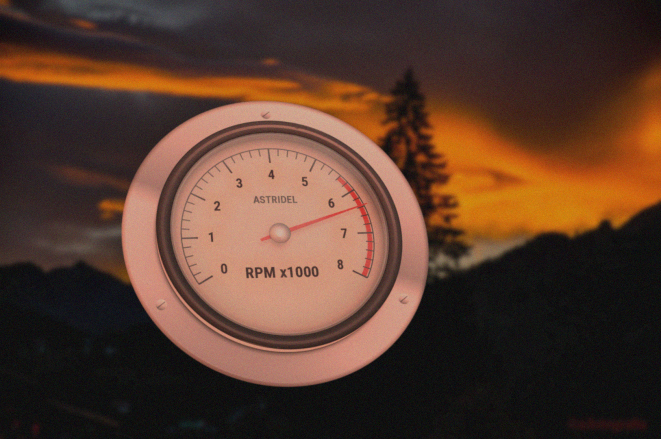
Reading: 6400 rpm
